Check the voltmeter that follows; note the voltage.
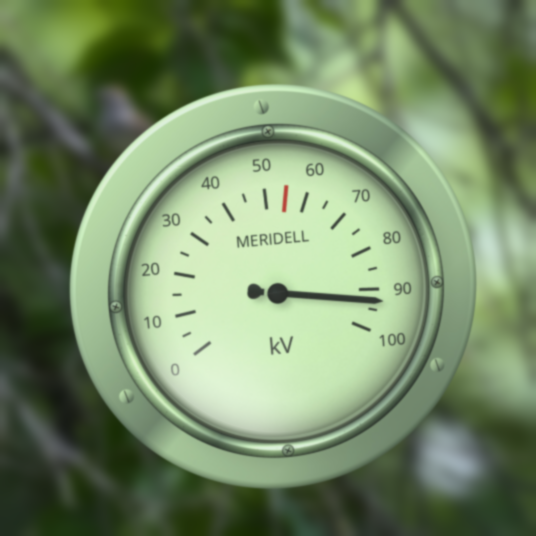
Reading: 92.5 kV
